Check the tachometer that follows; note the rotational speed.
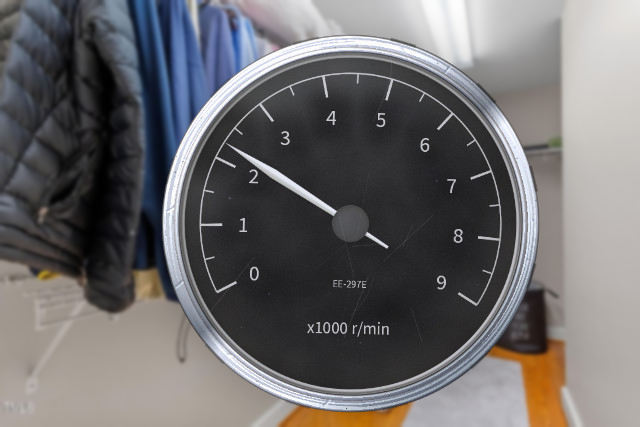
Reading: 2250 rpm
